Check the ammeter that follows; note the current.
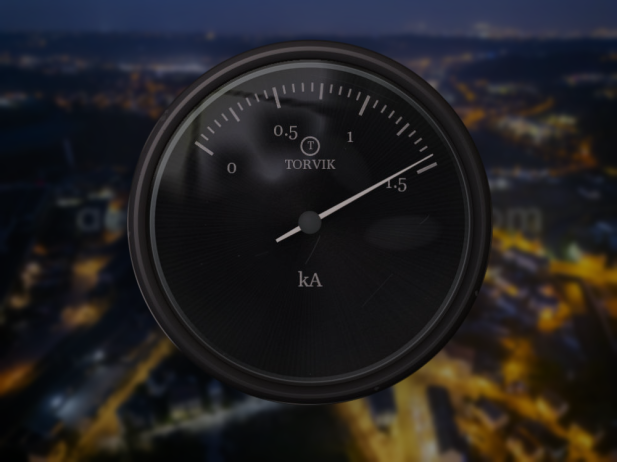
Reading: 1.45 kA
